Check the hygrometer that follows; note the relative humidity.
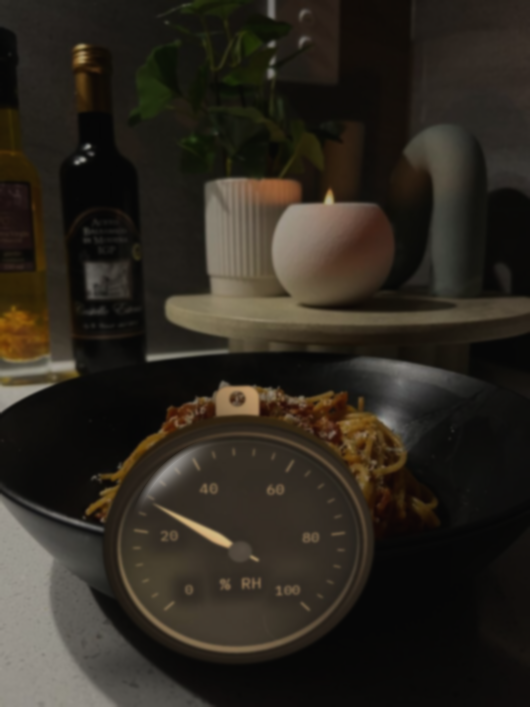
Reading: 28 %
